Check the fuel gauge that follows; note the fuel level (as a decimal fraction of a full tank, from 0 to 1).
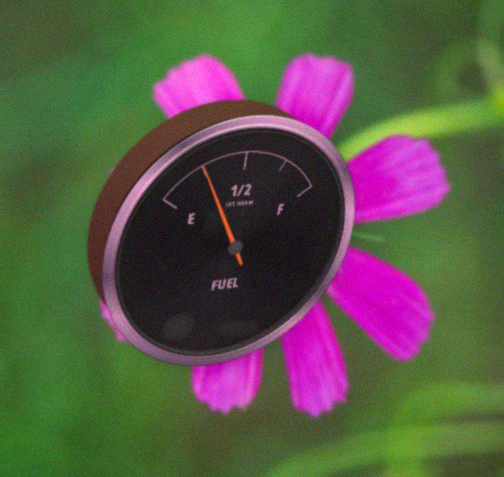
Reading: 0.25
